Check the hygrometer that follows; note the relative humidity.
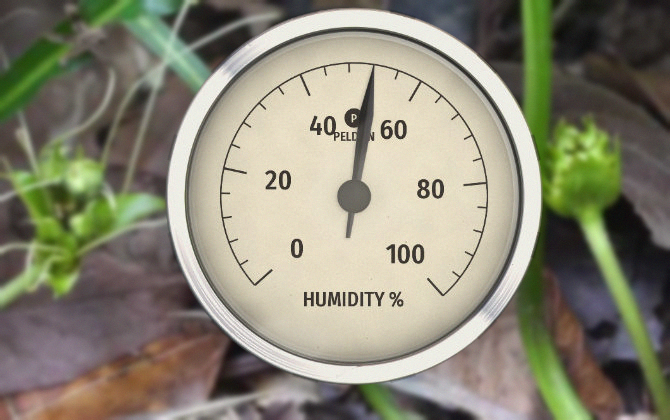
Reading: 52 %
